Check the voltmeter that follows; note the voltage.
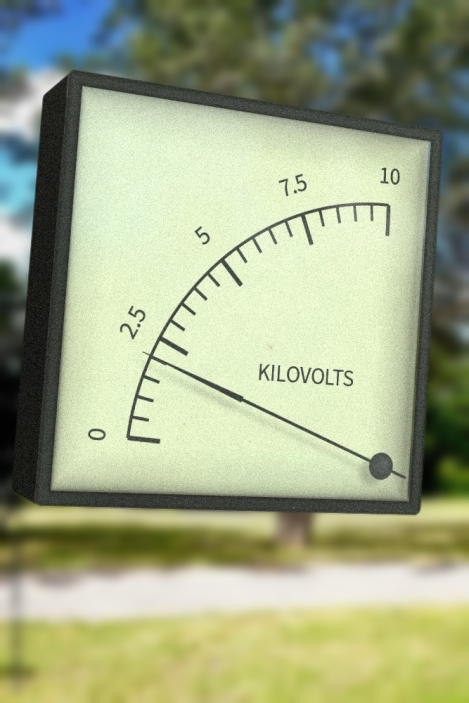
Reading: 2 kV
